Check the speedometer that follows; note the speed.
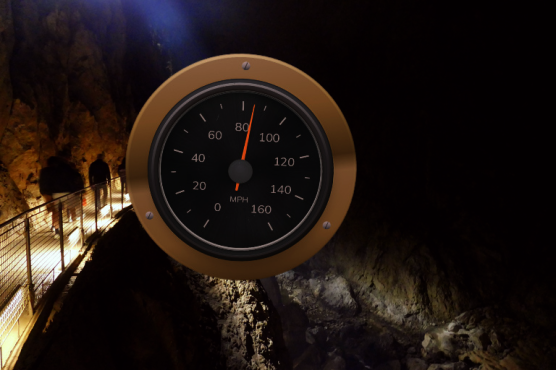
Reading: 85 mph
